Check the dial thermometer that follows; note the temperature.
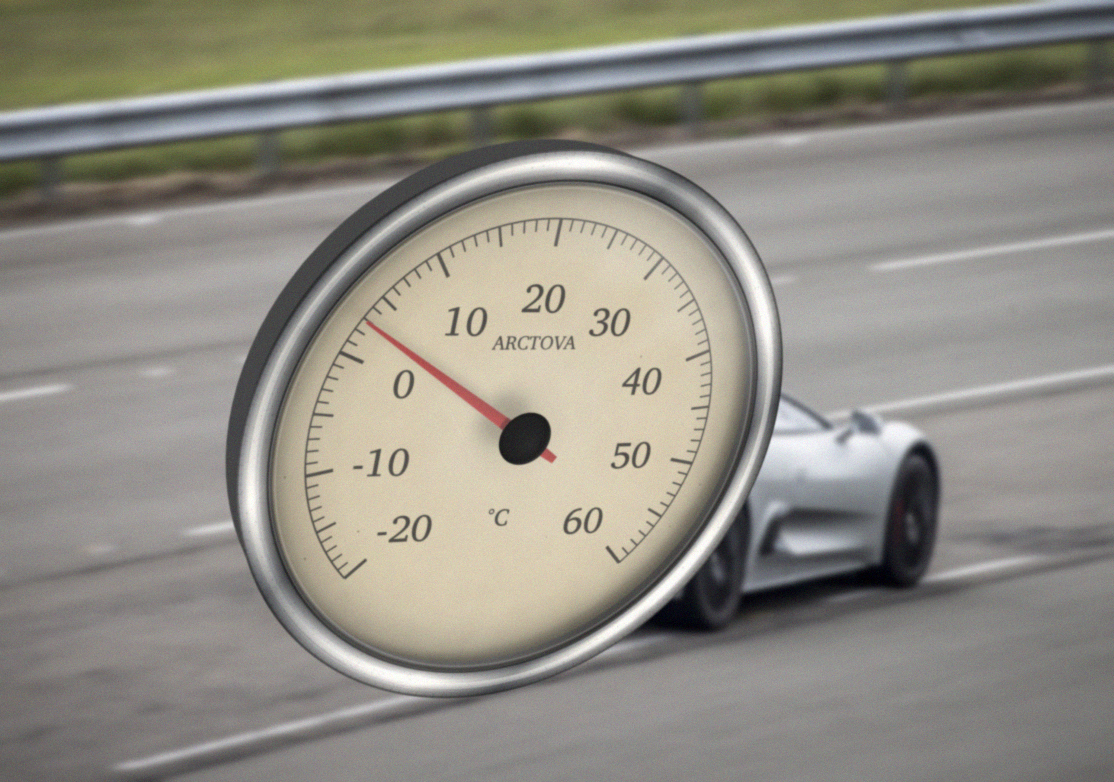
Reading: 3 °C
